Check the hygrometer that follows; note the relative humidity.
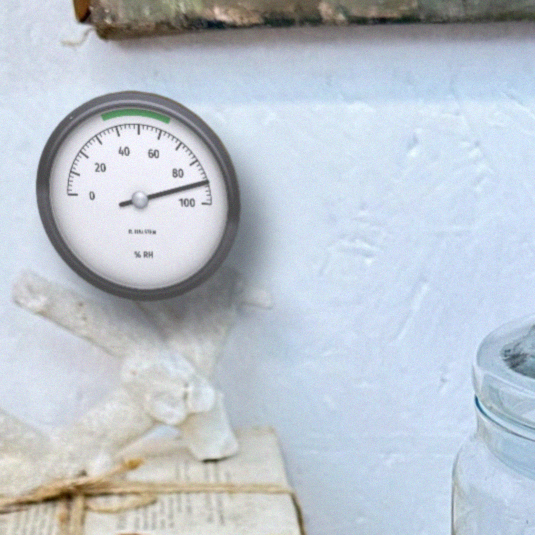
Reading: 90 %
